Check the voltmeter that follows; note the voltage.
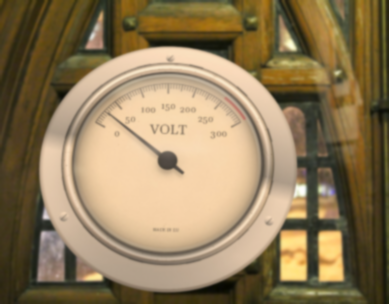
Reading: 25 V
